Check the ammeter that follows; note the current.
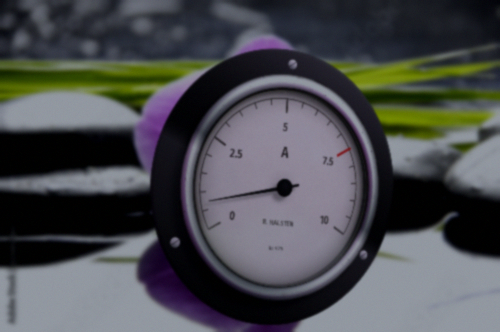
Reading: 0.75 A
